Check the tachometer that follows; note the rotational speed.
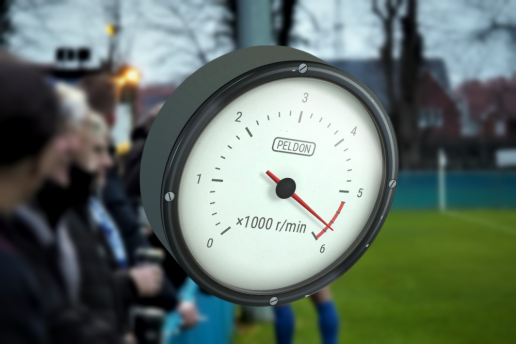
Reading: 5700 rpm
